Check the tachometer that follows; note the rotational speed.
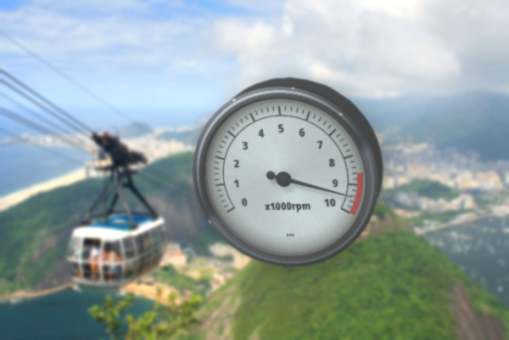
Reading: 9400 rpm
